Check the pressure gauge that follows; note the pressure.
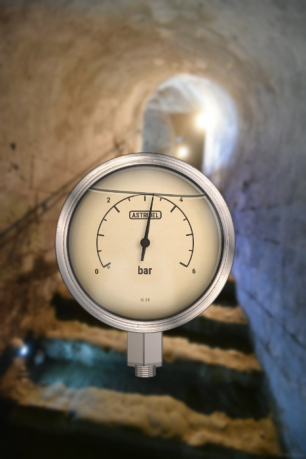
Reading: 3.25 bar
